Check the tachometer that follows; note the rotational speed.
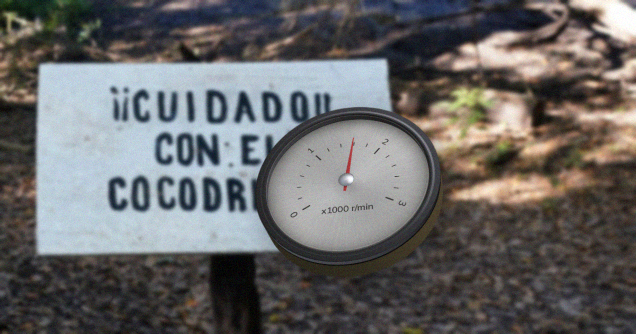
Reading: 1600 rpm
